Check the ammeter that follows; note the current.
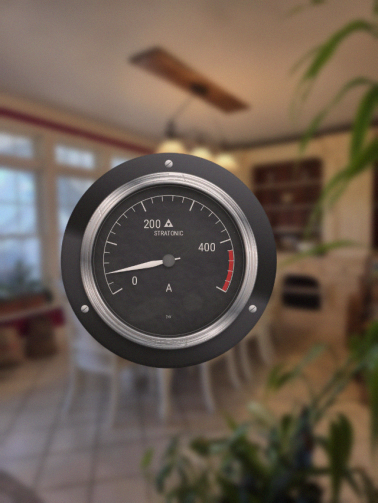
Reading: 40 A
